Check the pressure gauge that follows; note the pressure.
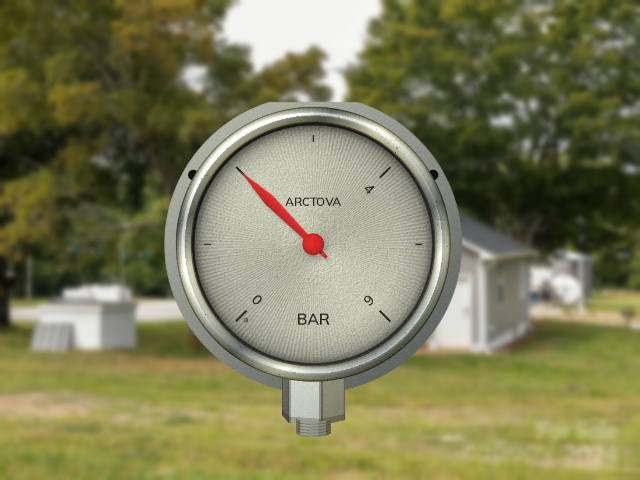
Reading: 2 bar
